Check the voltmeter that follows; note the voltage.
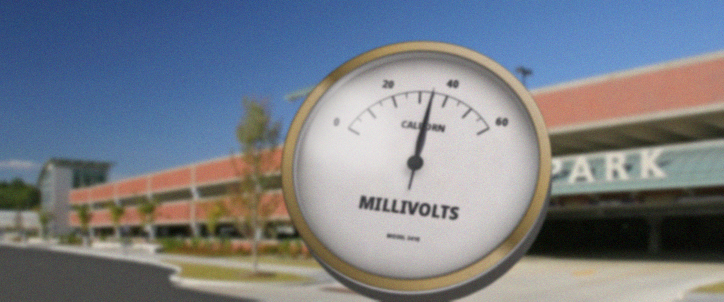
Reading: 35 mV
